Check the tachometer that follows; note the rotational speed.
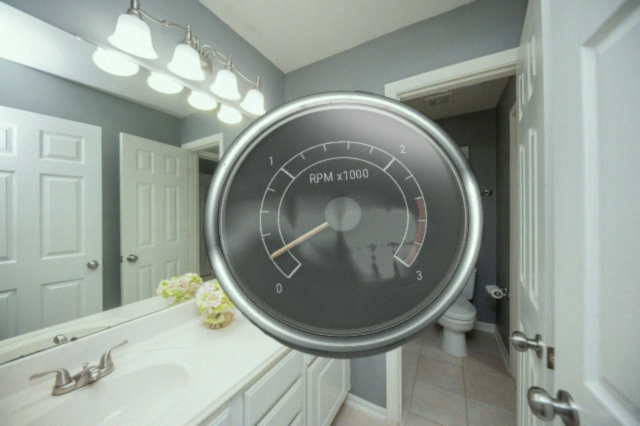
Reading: 200 rpm
